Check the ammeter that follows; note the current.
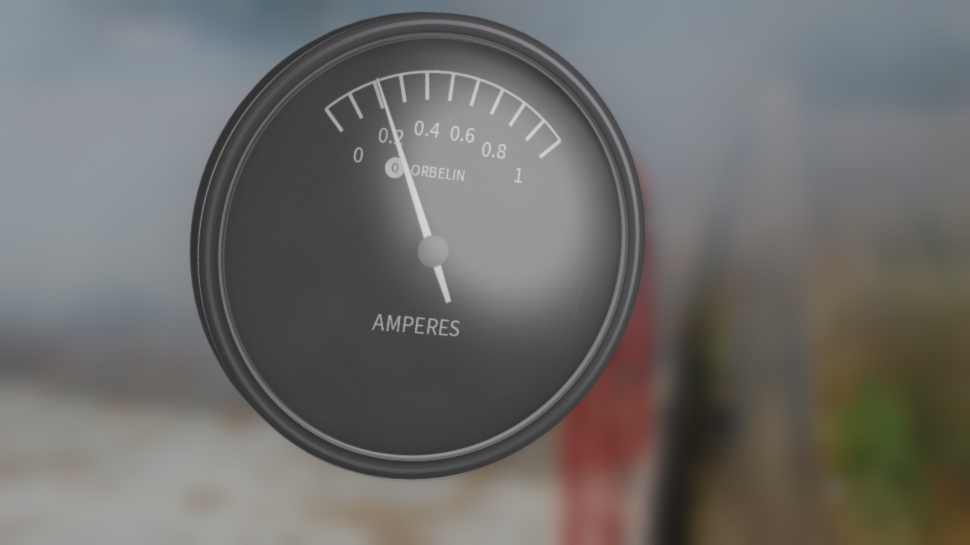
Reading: 0.2 A
